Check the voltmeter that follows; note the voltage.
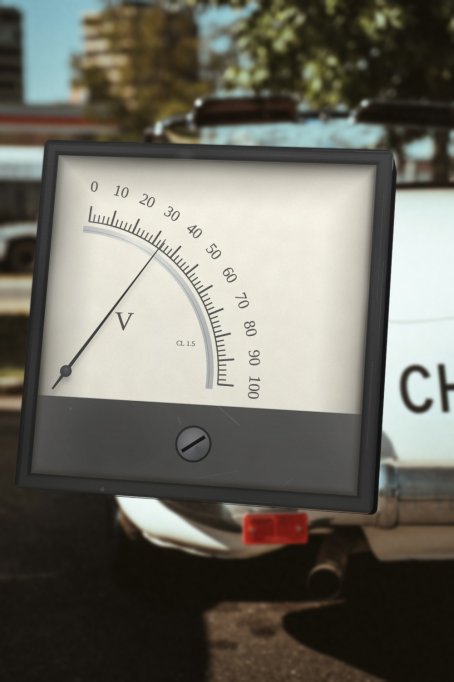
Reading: 34 V
